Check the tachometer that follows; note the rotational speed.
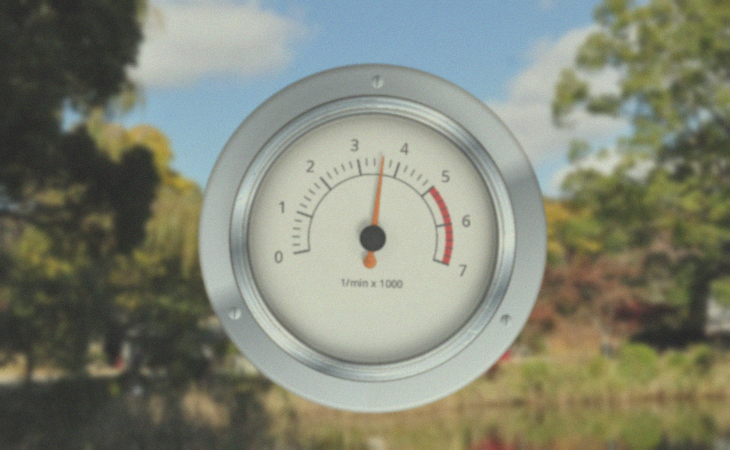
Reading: 3600 rpm
